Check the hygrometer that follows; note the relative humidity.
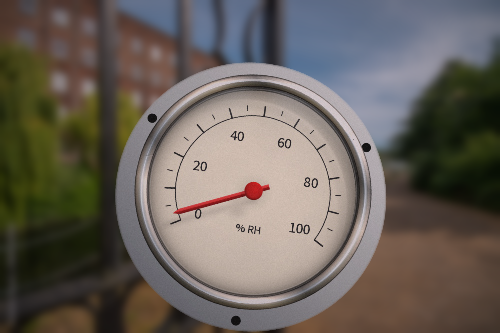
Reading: 2.5 %
